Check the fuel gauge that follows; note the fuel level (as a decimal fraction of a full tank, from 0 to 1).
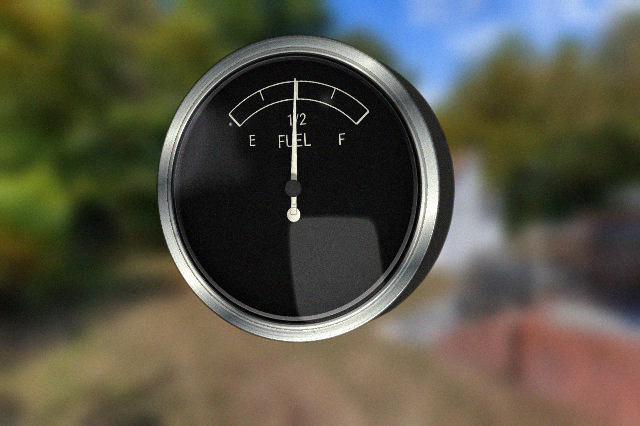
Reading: 0.5
